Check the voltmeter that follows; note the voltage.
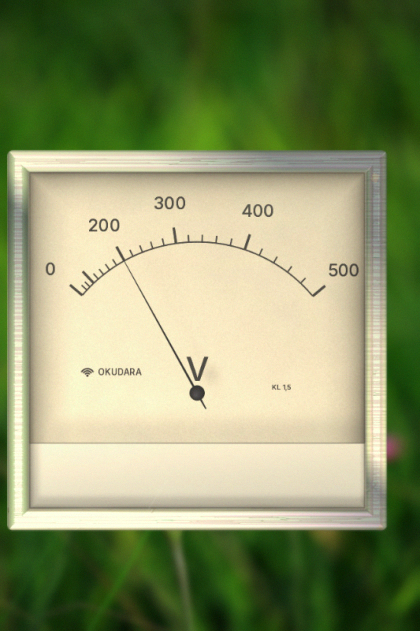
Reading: 200 V
